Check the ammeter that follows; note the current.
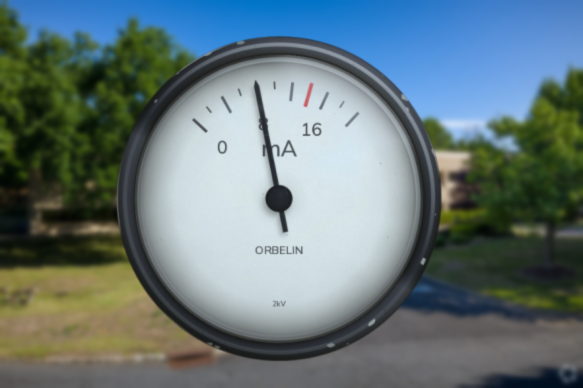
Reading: 8 mA
